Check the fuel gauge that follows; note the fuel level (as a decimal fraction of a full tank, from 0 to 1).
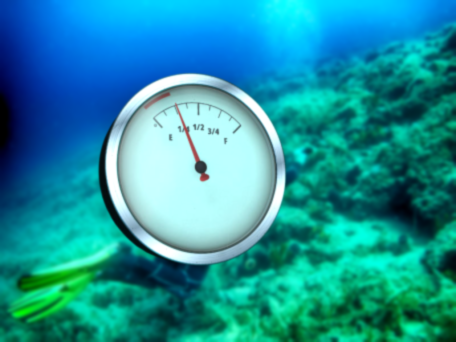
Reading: 0.25
